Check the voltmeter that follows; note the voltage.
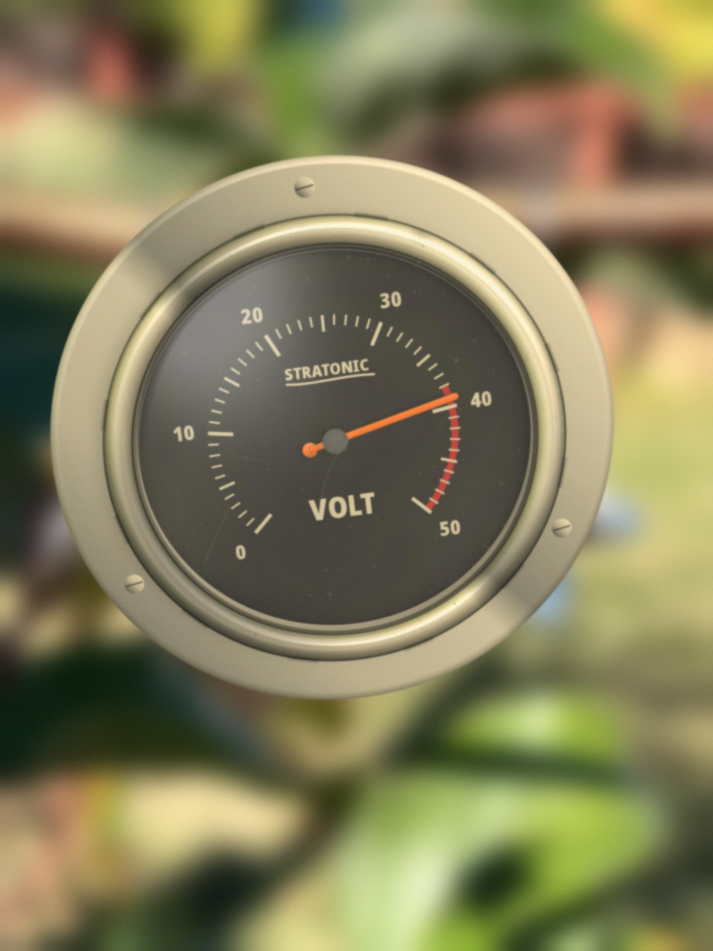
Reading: 39 V
